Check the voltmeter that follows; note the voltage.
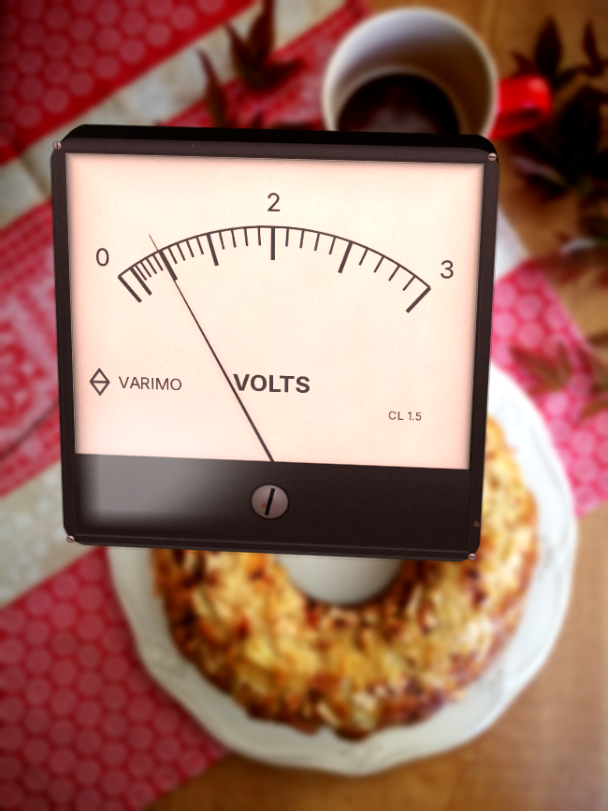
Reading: 1 V
